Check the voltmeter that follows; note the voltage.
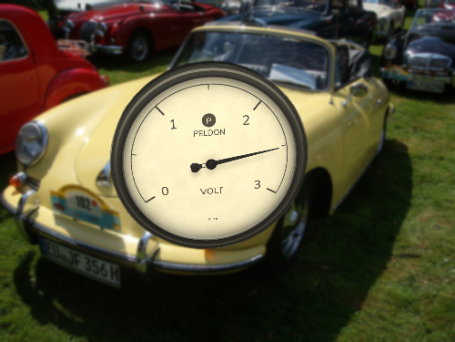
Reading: 2.5 V
